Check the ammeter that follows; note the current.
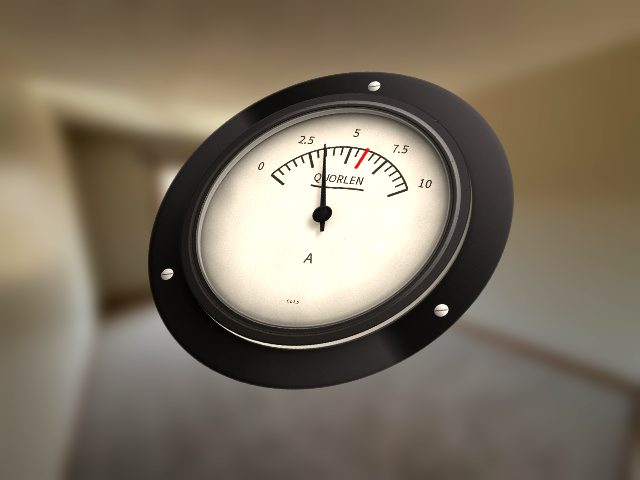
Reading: 3.5 A
